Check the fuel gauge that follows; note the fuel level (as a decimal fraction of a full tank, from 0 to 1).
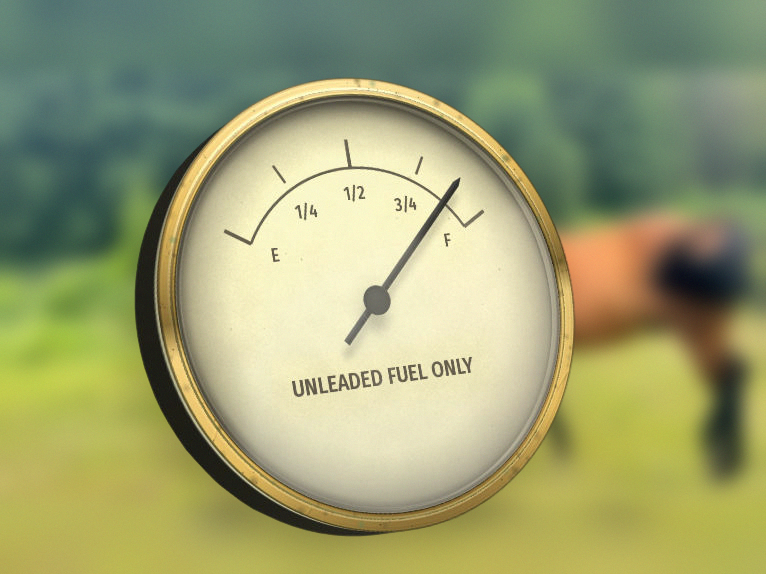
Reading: 0.875
